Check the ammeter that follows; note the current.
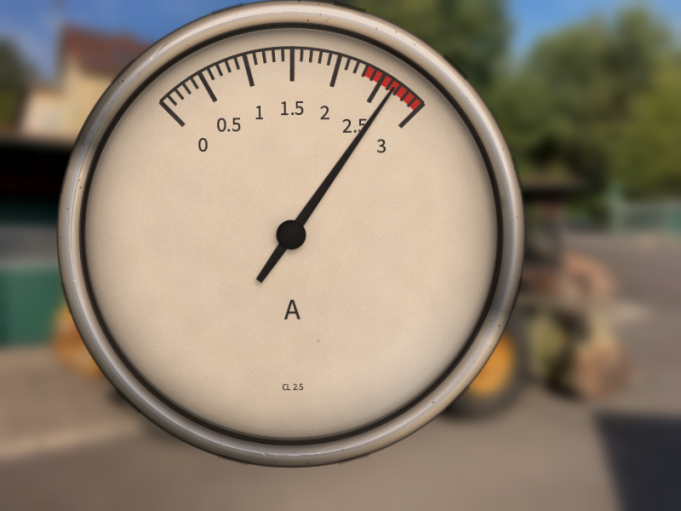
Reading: 2.65 A
